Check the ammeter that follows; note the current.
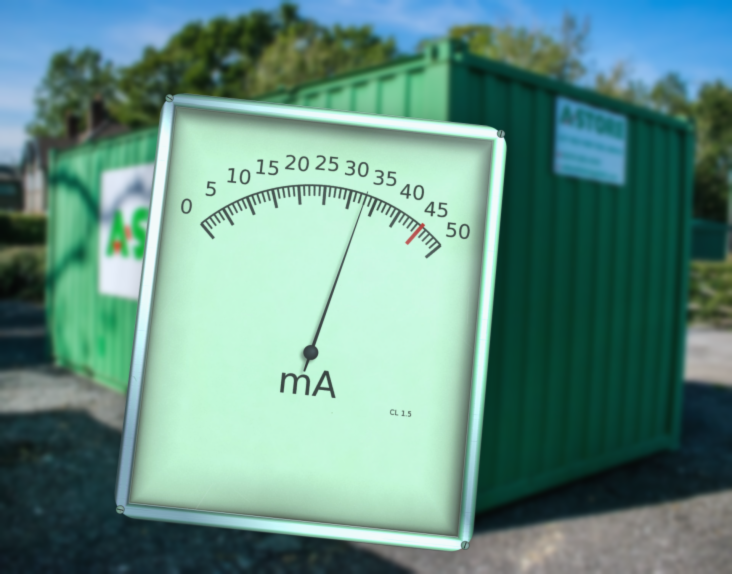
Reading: 33 mA
